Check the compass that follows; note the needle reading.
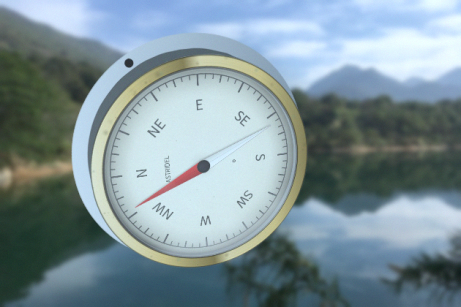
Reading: 335 °
